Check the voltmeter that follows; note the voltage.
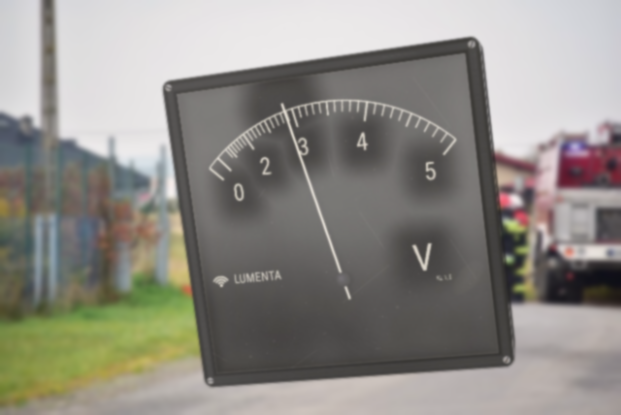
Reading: 2.9 V
